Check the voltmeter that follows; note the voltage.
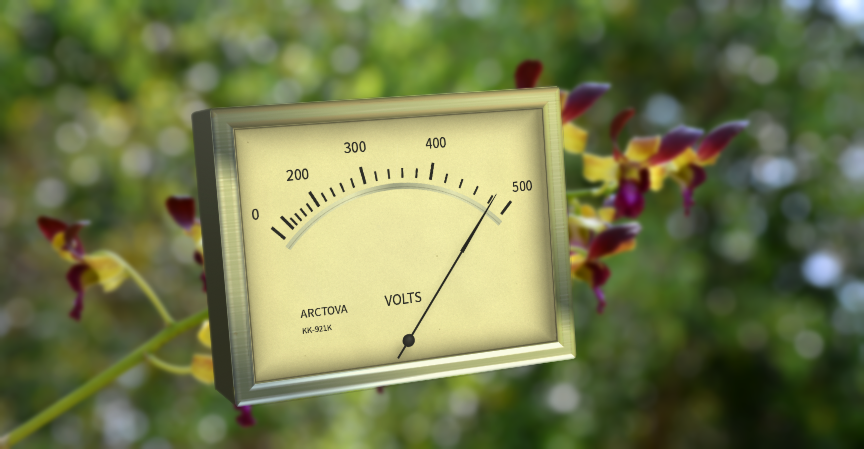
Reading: 480 V
